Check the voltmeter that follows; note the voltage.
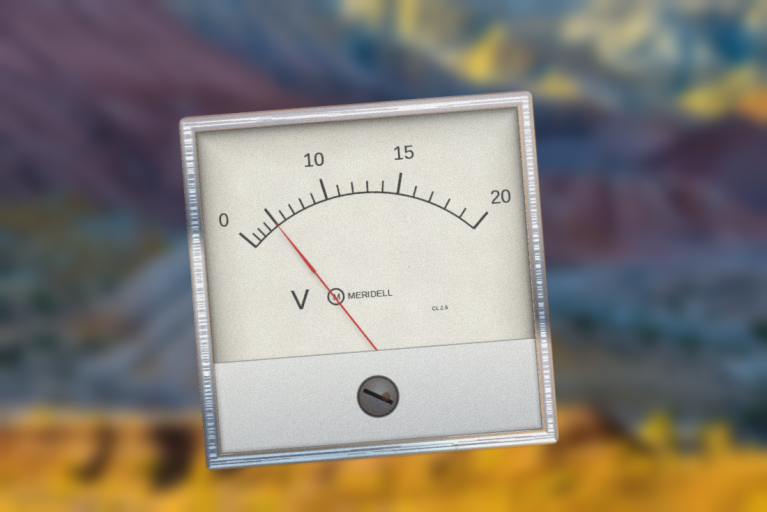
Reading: 5 V
